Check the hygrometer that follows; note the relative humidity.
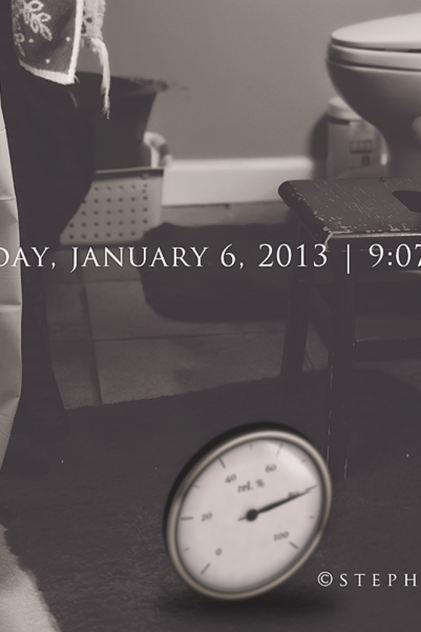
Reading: 80 %
